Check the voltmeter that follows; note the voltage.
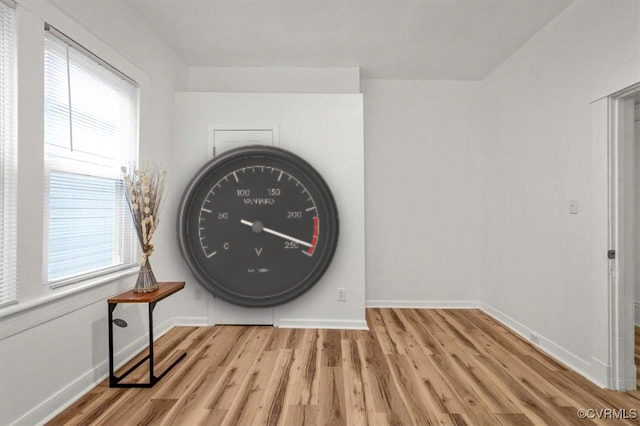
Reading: 240 V
